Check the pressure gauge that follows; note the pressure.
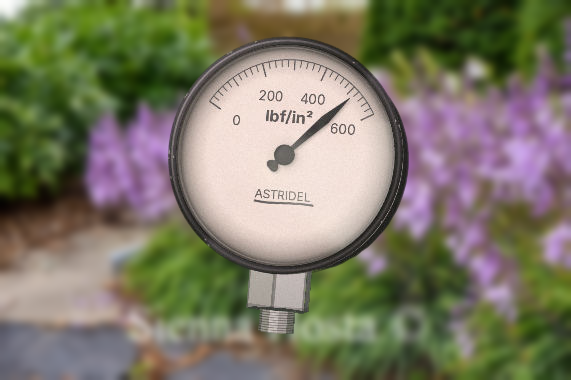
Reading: 520 psi
